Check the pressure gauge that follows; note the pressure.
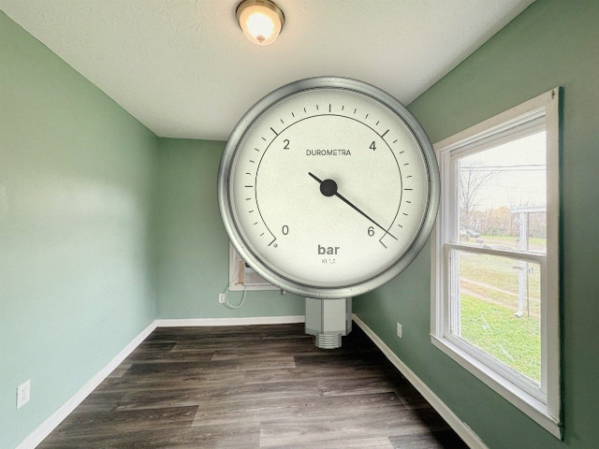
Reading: 5.8 bar
